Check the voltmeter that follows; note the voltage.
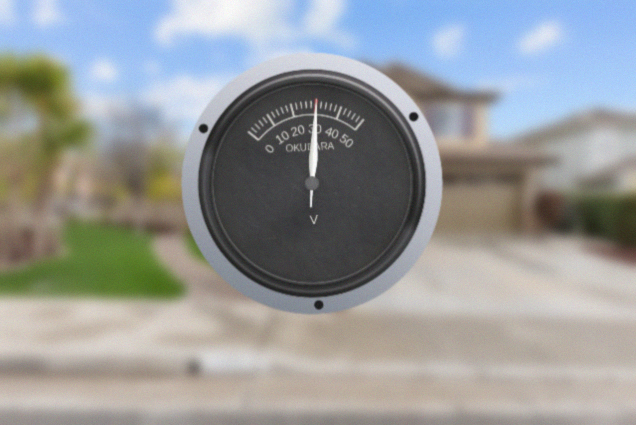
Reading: 30 V
